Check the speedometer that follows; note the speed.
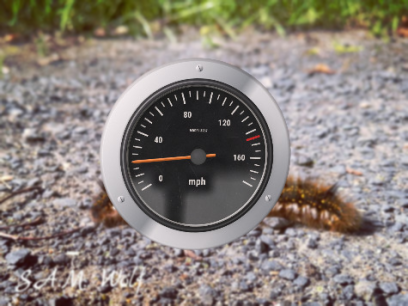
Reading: 20 mph
